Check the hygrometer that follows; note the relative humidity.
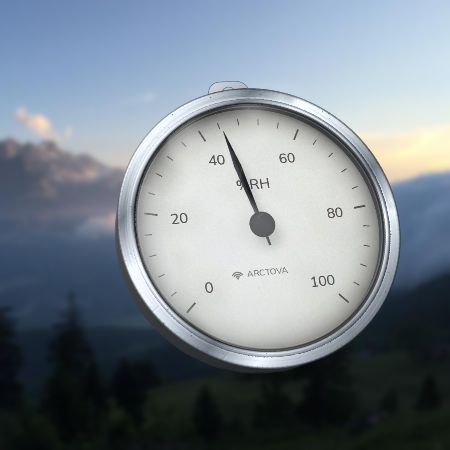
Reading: 44 %
